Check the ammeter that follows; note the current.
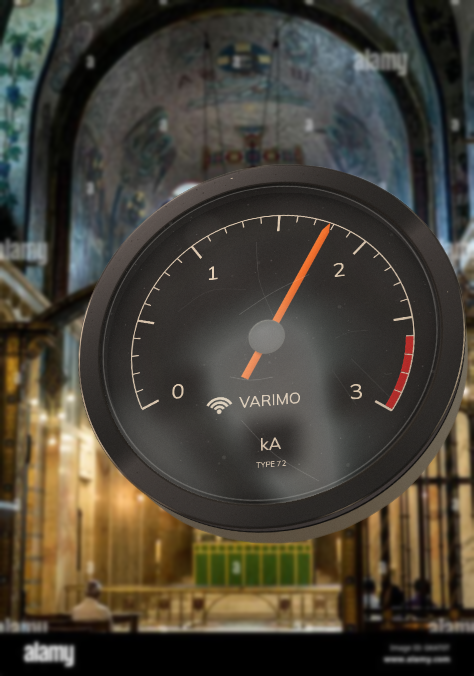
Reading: 1.8 kA
